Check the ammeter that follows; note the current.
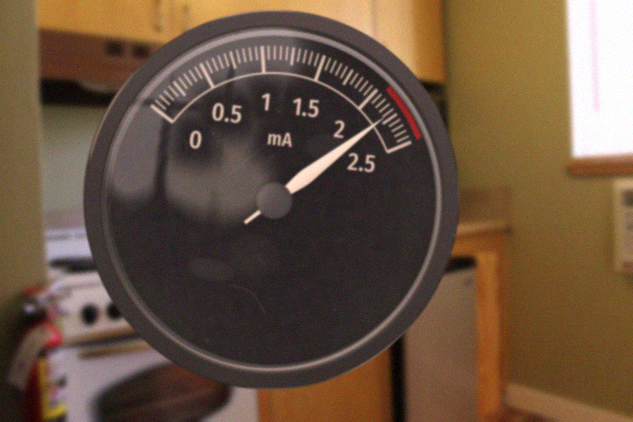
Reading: 2.2 mA
